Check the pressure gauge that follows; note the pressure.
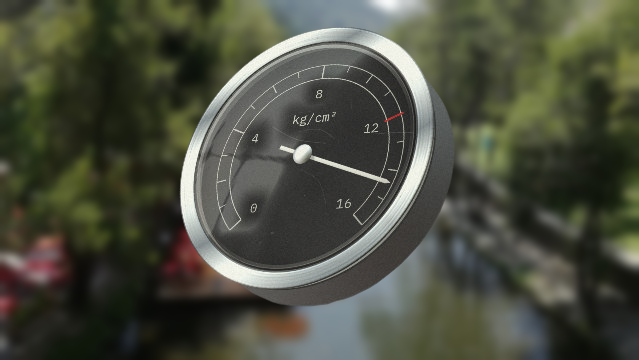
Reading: 14.5 kg/cm²
